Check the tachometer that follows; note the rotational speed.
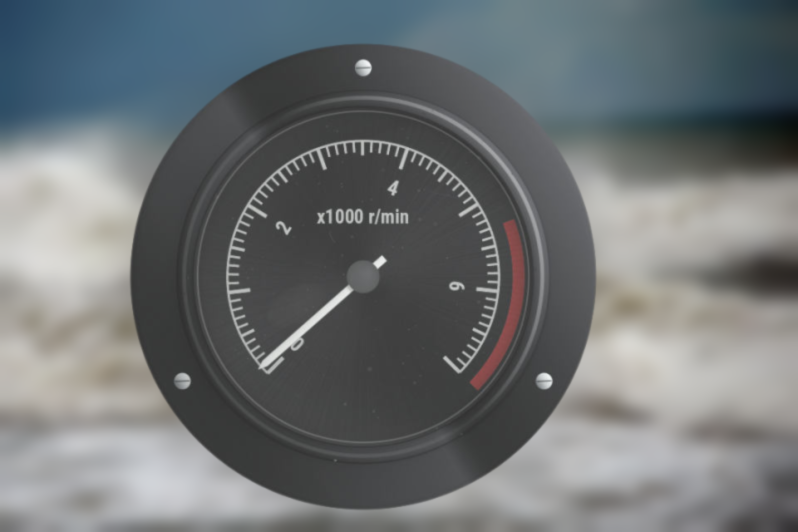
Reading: 100 rpm
